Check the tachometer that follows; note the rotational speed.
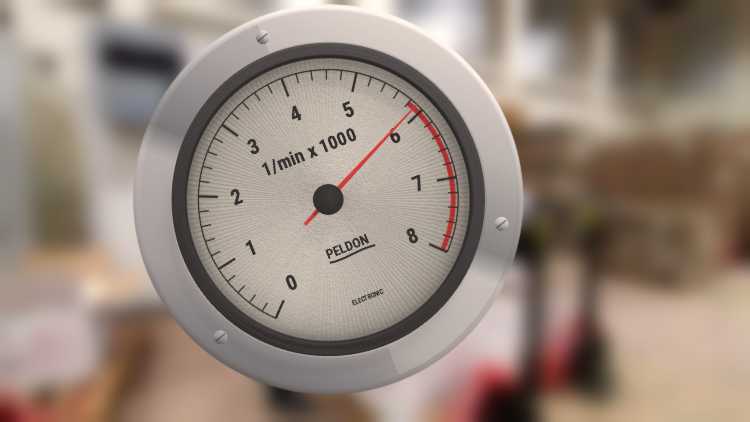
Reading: 5900 rpm
